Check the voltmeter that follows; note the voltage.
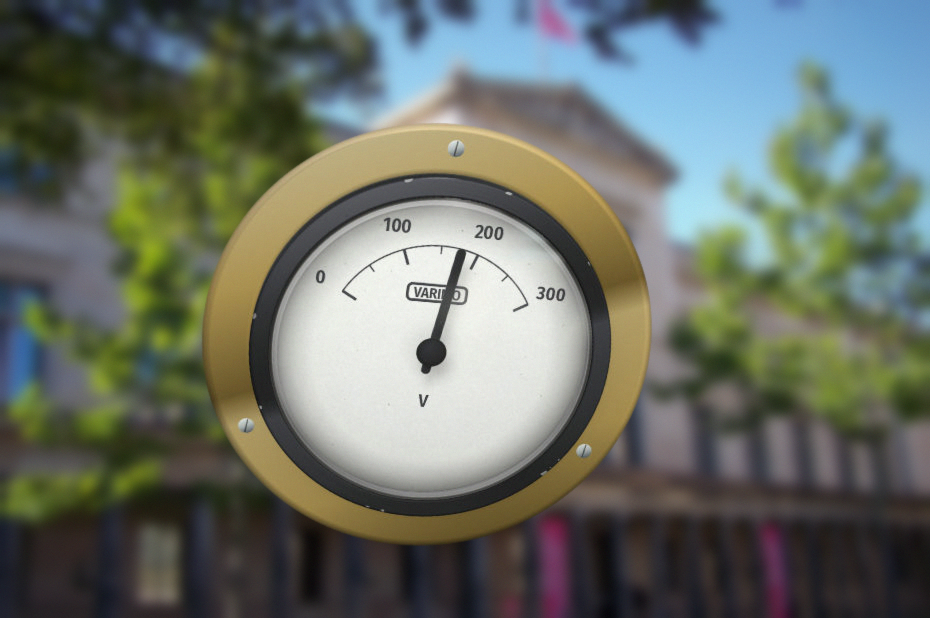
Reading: 175 V
